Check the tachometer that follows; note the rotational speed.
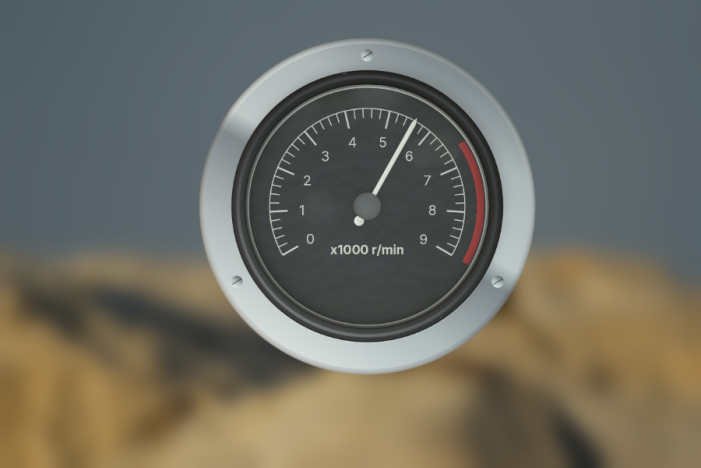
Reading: 5600 rpm
